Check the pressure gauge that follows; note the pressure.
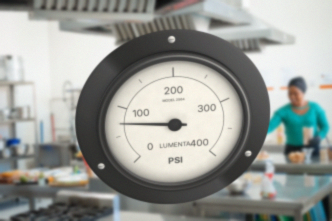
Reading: 75 psi
